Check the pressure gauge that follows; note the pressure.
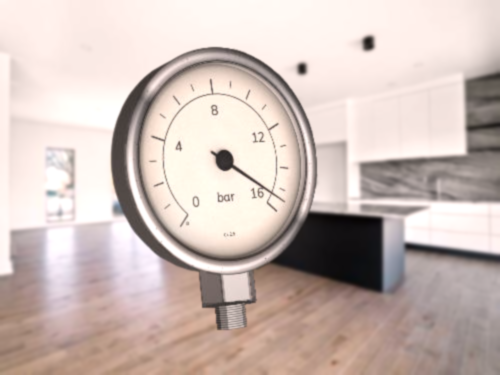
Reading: 15.5 bar
